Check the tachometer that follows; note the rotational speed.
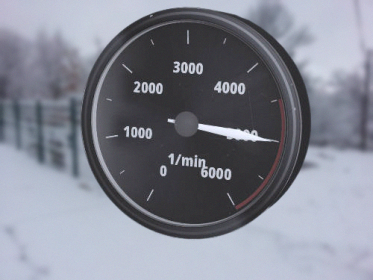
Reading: 5000 rpm
